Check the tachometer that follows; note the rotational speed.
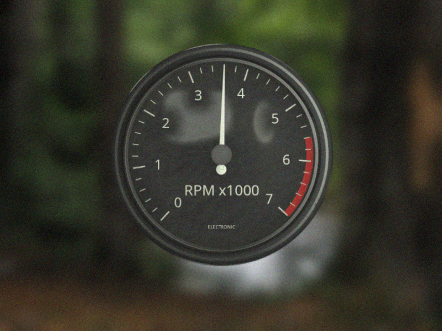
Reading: 3600 rpm
